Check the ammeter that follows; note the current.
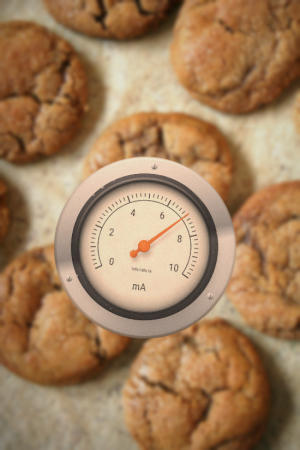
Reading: 7 mA
